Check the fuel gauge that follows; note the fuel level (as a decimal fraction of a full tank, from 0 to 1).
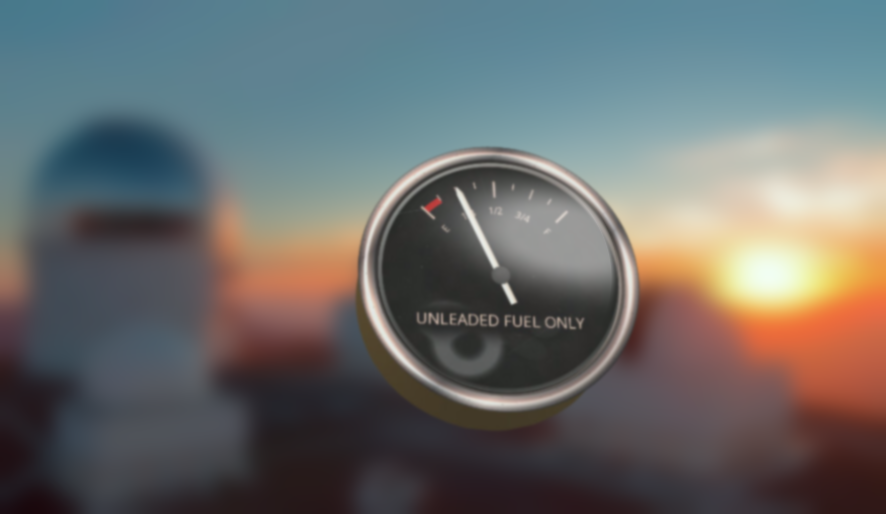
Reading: 0.25
